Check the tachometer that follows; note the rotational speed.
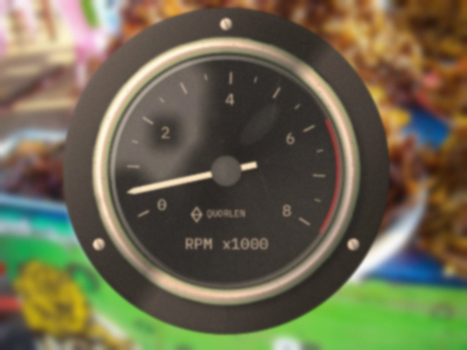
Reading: 500 rpm
